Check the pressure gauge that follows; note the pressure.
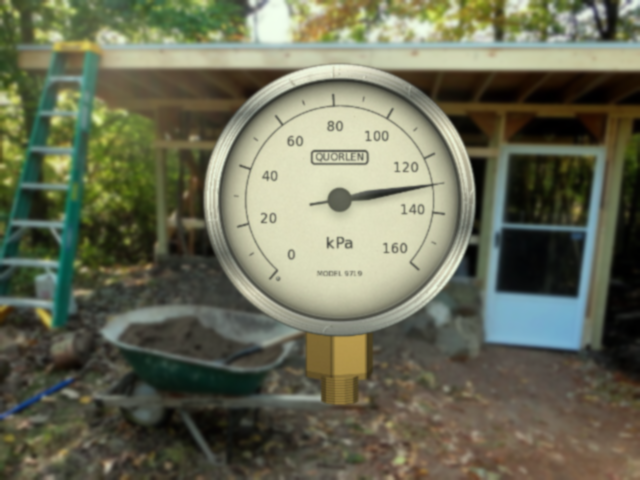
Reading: 130 kPa
